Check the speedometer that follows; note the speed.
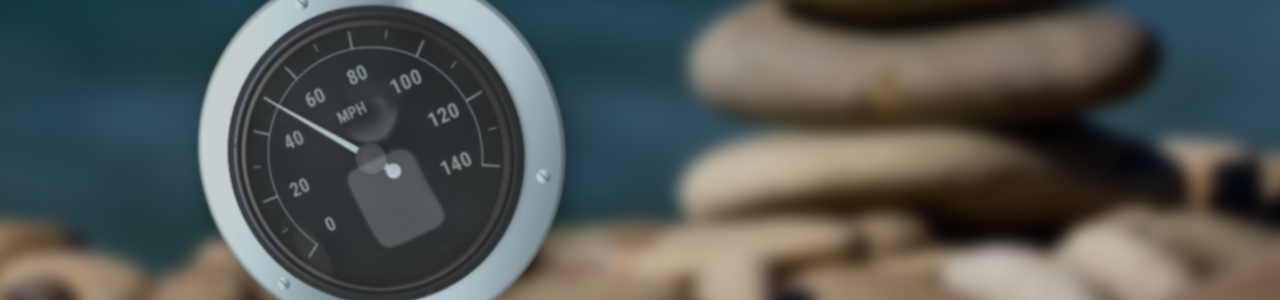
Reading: 50 mph
